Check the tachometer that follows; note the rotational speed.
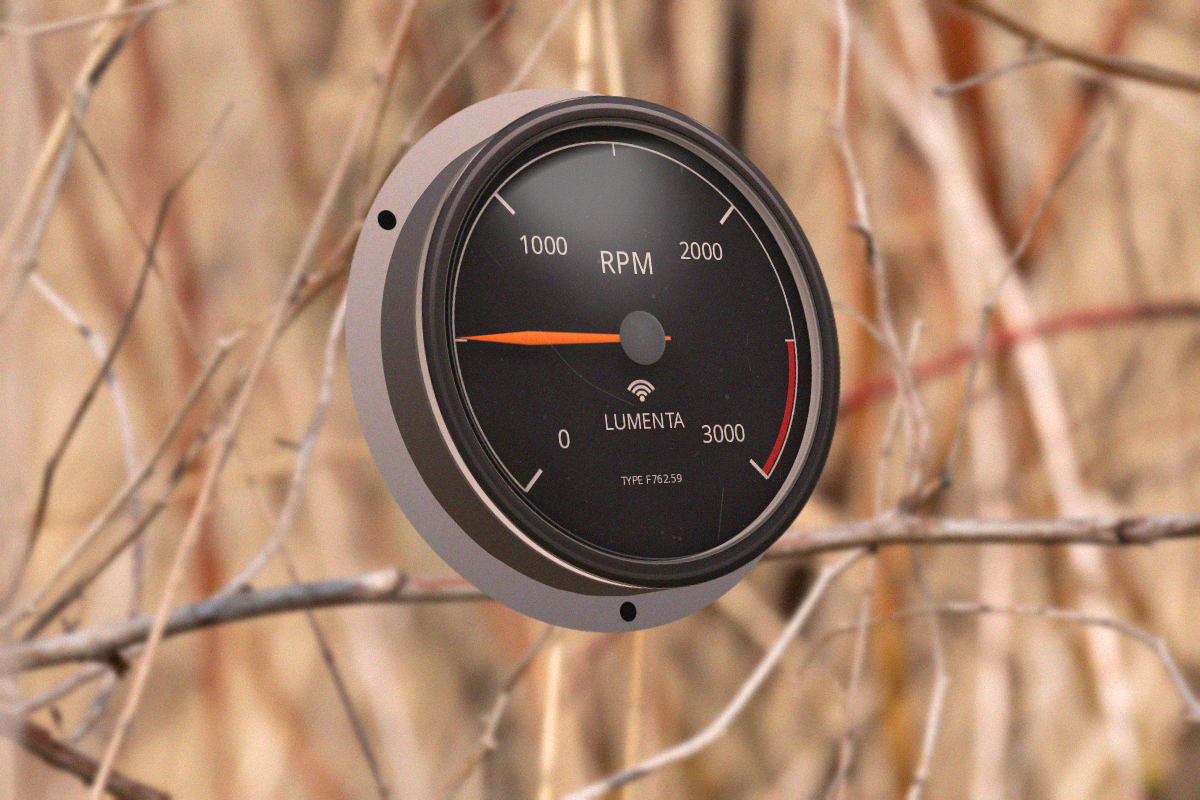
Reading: 500 rpm
